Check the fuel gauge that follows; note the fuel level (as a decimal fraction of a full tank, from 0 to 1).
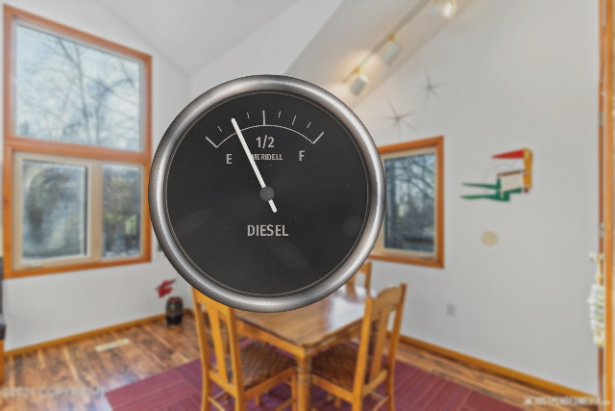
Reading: 0.25
